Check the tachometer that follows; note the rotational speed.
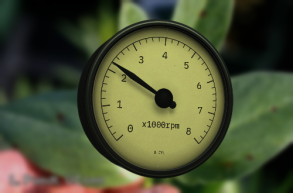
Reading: 2200 rpm
